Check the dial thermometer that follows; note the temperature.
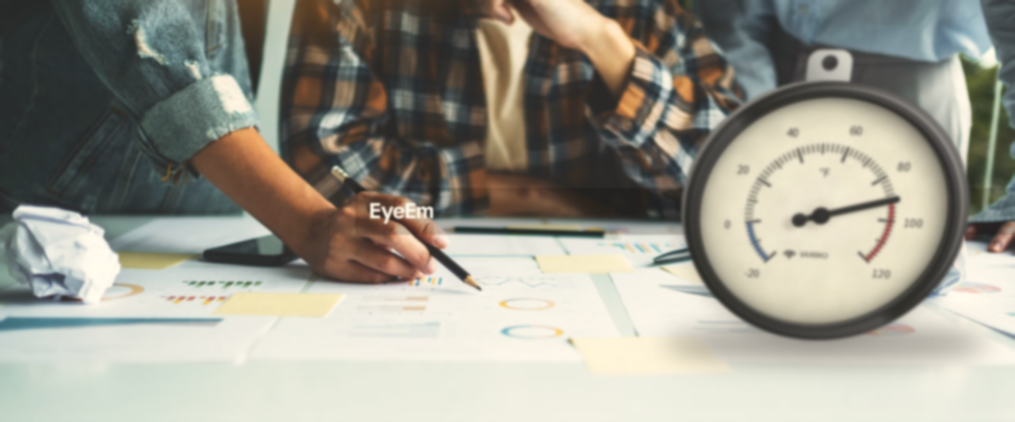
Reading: 90 °F
